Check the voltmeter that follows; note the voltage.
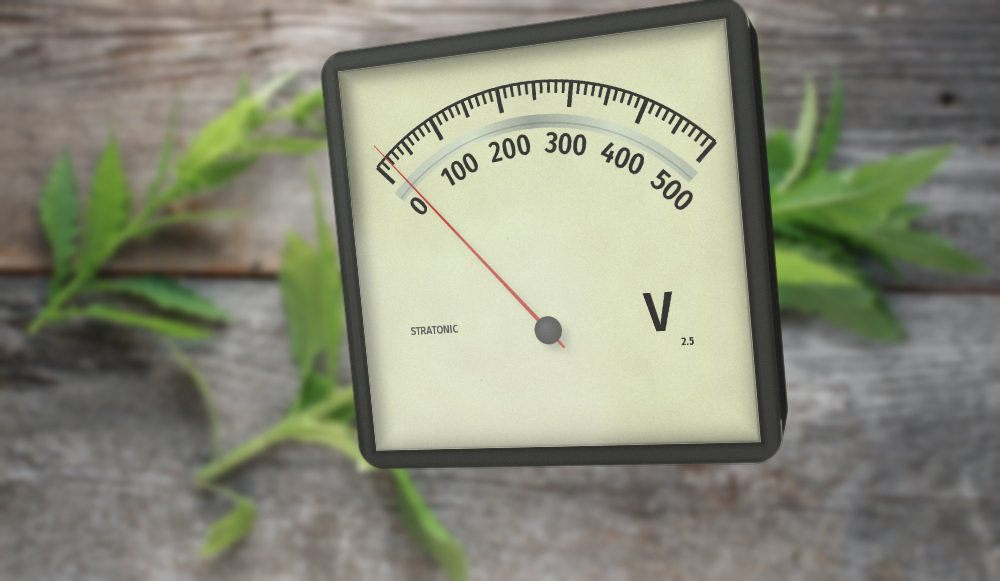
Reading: 20 V
